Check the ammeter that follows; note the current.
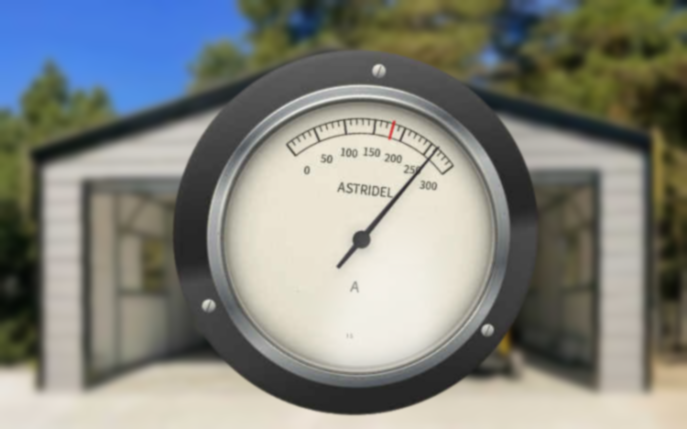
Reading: 260 A
